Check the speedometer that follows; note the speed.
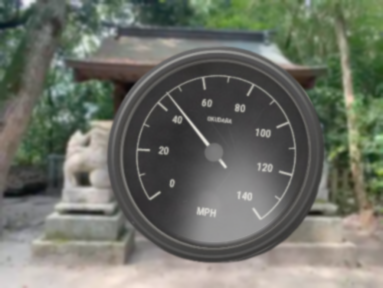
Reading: 45 mph
